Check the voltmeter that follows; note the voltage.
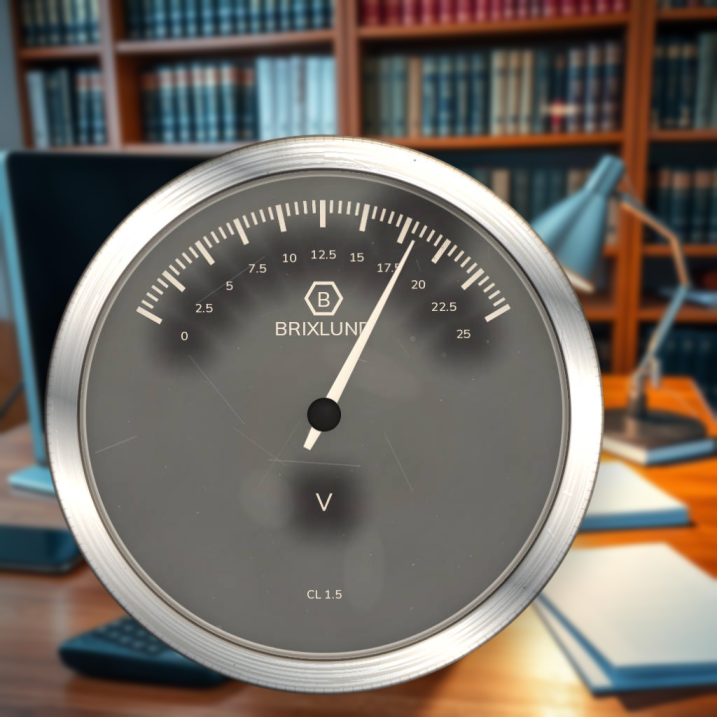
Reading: 18.25 V
